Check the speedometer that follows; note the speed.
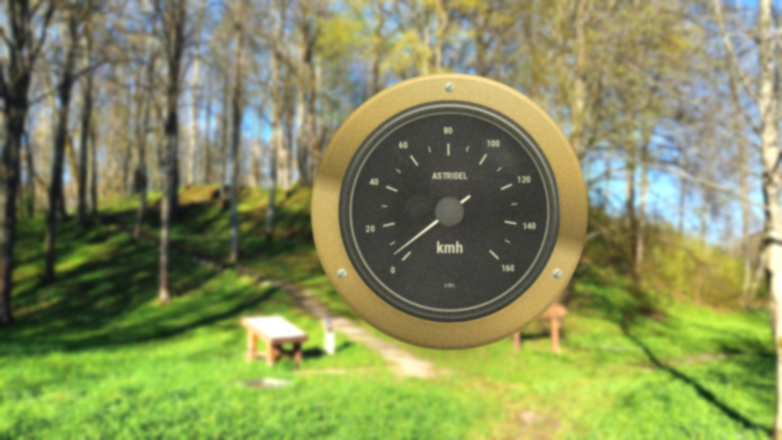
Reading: 5 km/h
